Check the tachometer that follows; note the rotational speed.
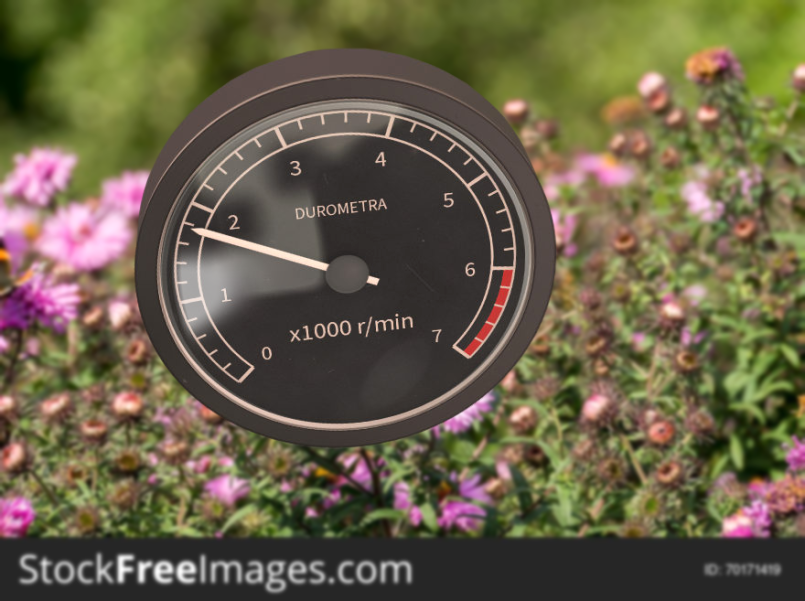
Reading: 1800 rpm
